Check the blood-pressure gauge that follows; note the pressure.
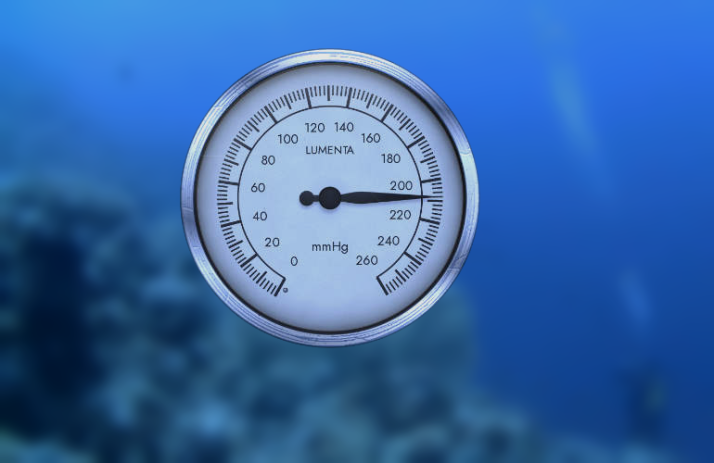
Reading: 208 mmHg
